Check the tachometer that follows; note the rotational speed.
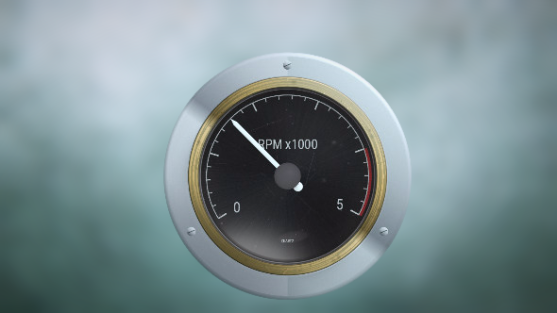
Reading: 1600 rpm
